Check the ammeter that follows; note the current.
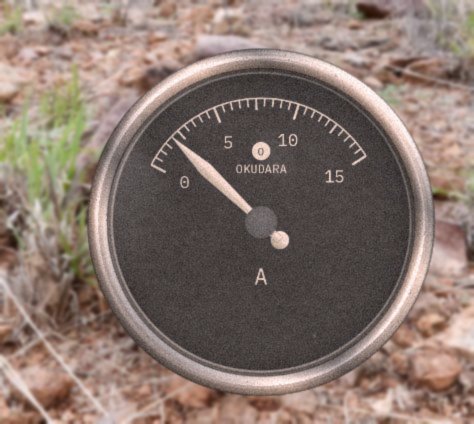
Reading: 2 A
